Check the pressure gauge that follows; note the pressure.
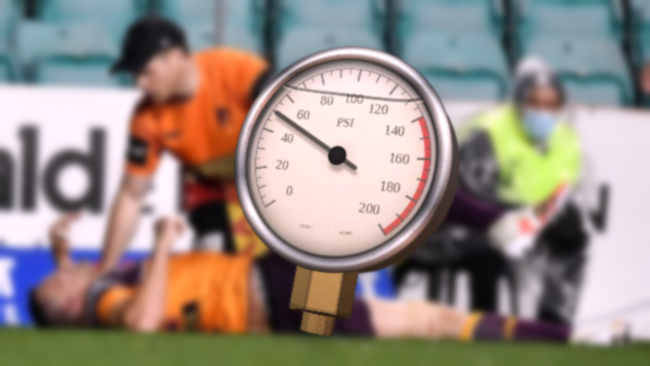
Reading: 50 psi
